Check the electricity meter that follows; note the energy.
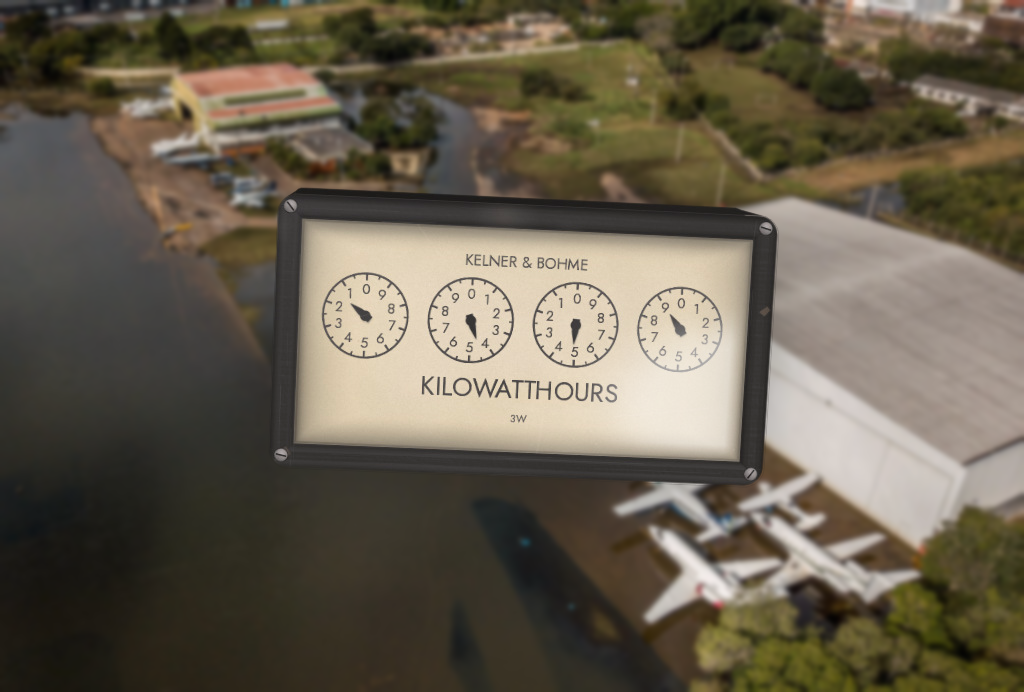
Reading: 1449 kWh
